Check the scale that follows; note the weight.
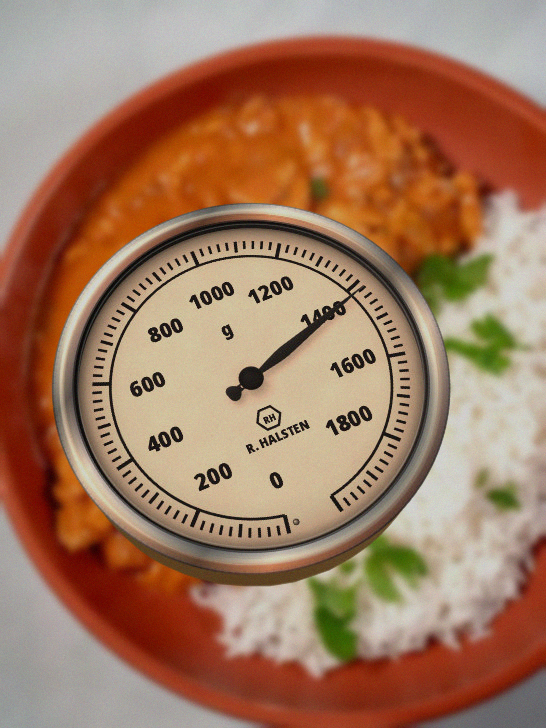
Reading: 1420 g
